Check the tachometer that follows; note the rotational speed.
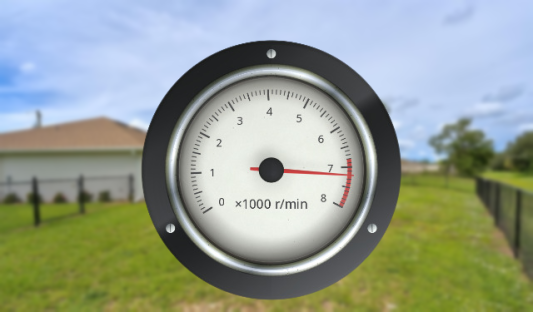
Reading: 7200 rpm
